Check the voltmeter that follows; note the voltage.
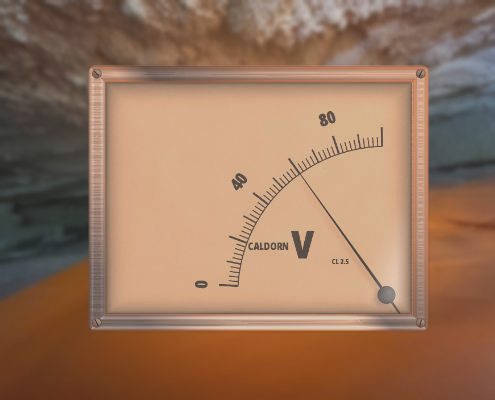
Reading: 60 V
